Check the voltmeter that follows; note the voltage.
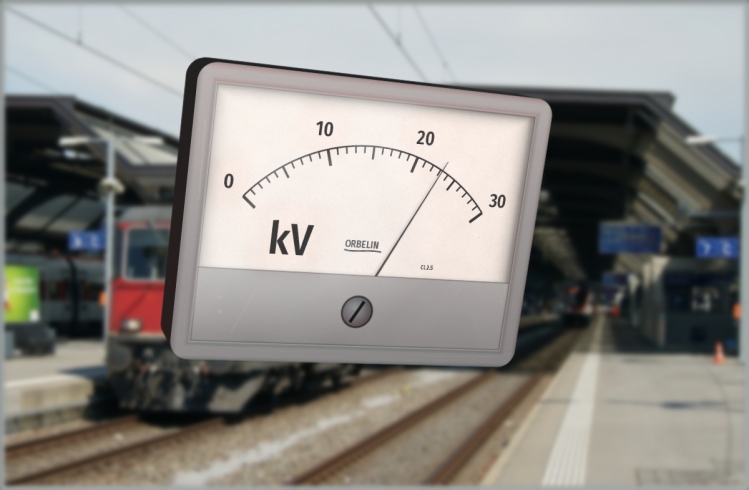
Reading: 23 kV
